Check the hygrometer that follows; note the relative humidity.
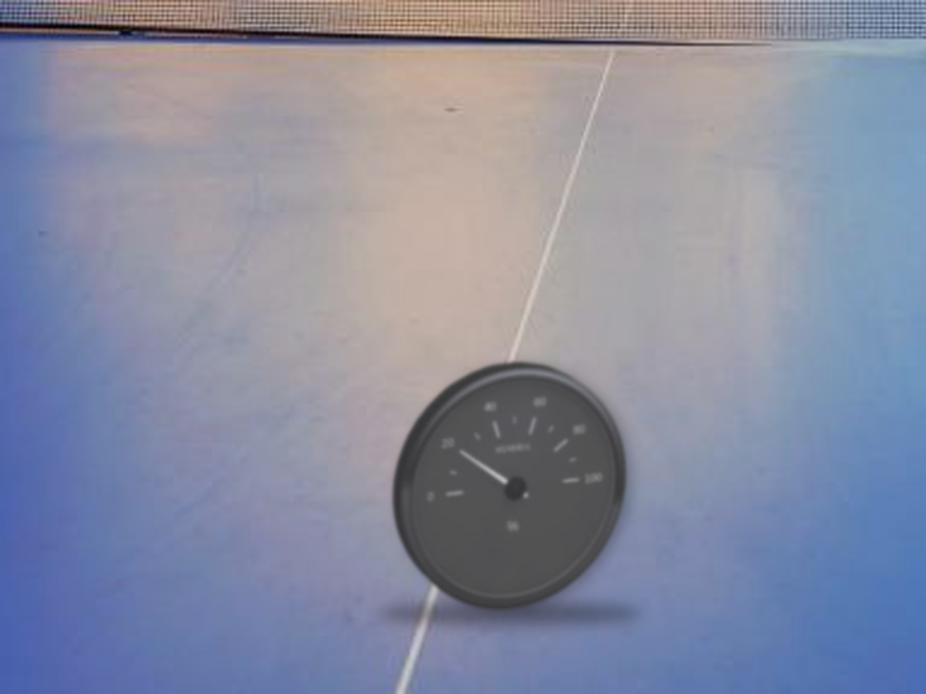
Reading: 20 %
